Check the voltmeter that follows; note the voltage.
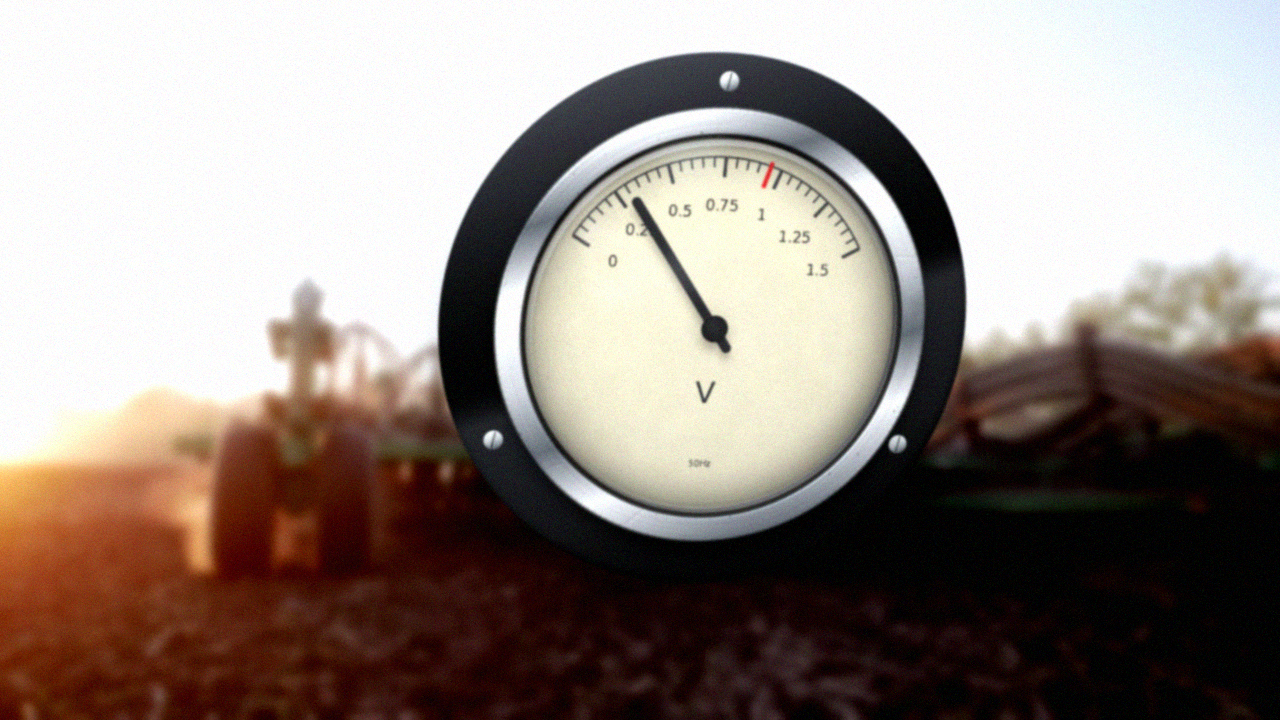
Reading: 0.3 V
